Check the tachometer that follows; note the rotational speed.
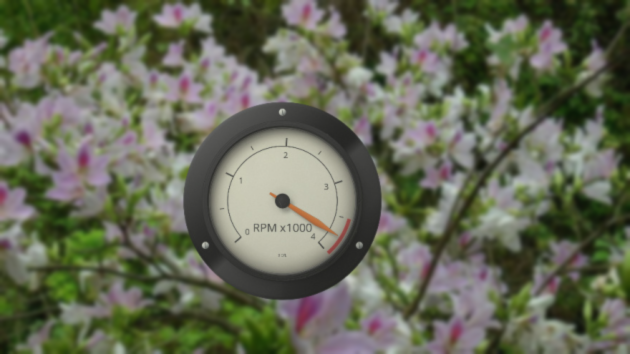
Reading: 3750 rpm
